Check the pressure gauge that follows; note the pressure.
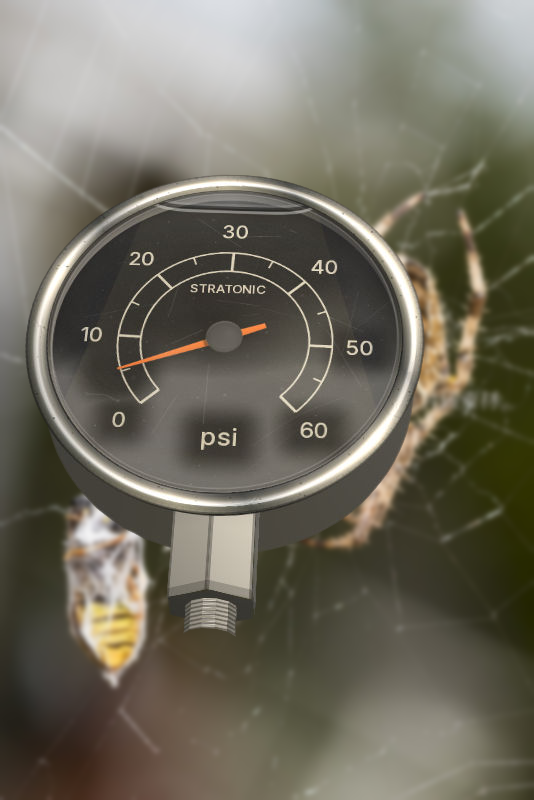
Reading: 5 psi
